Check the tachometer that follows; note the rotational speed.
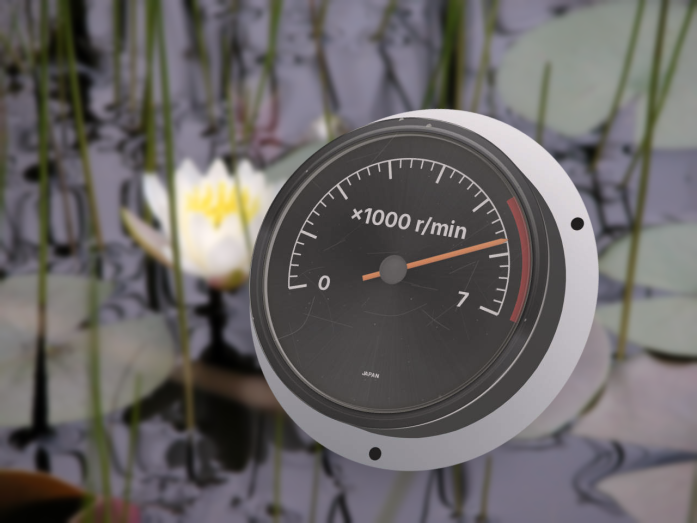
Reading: 5800 rpm
